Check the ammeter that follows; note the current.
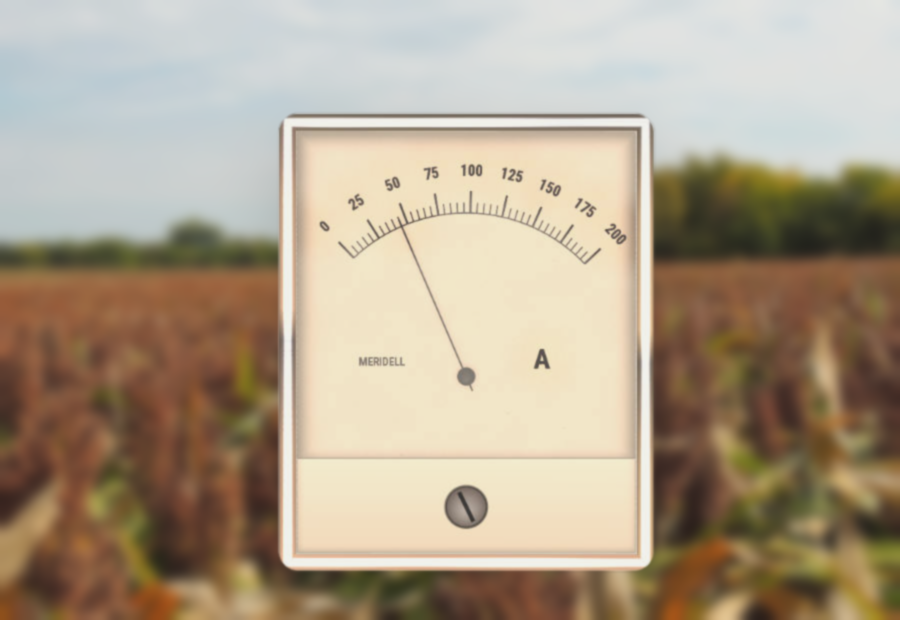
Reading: 45 A
